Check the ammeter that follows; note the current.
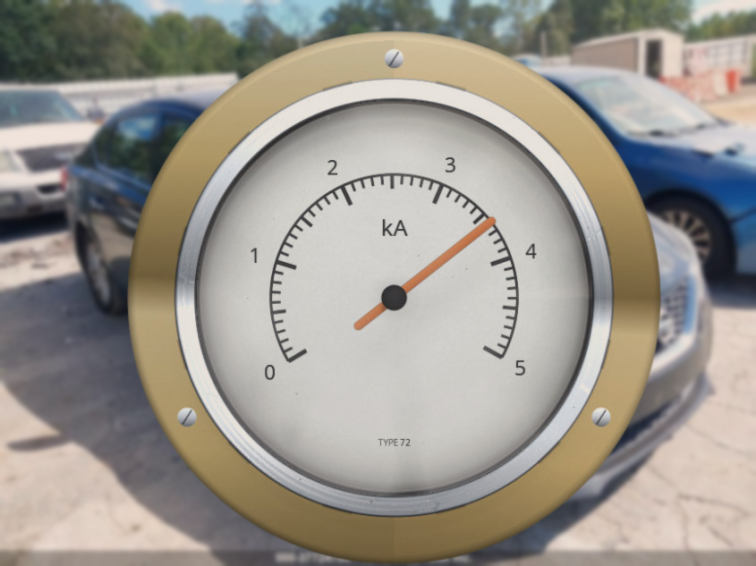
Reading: 3.6 kA
